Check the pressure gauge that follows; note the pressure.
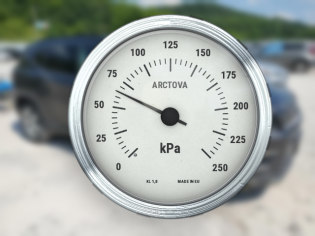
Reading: 65 kPa
